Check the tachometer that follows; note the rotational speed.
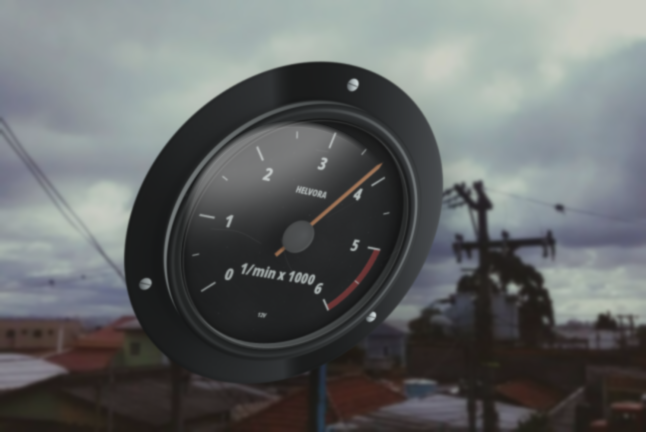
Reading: 3750 rpm
